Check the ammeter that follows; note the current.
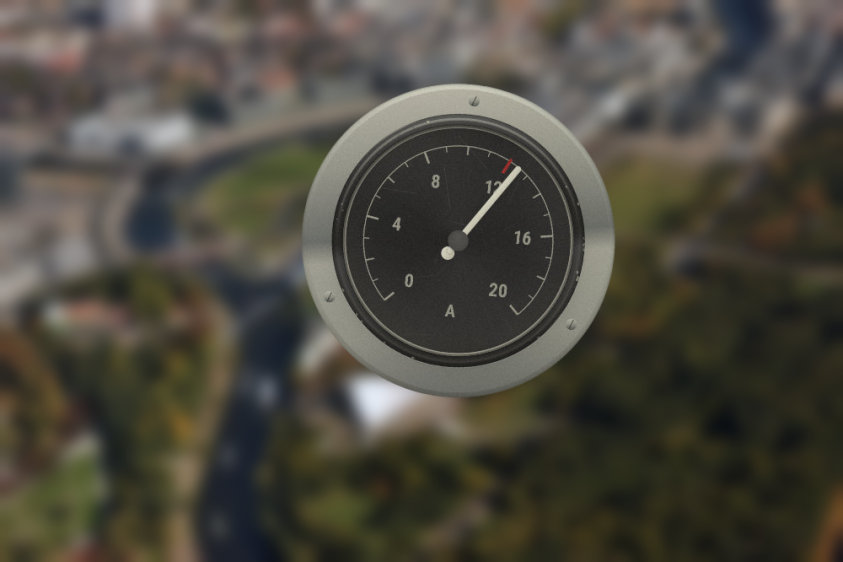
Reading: 12.5 A
